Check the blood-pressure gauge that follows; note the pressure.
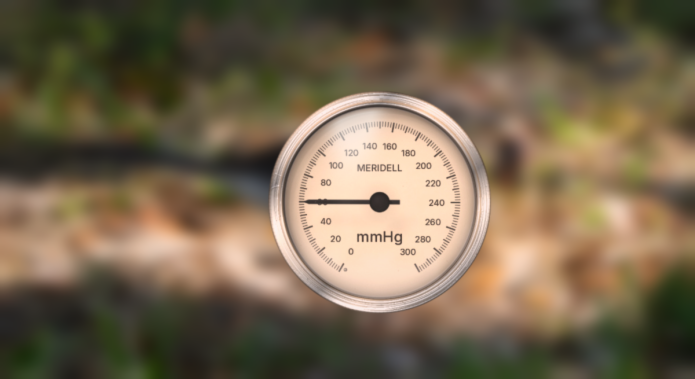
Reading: 60 mmHg
